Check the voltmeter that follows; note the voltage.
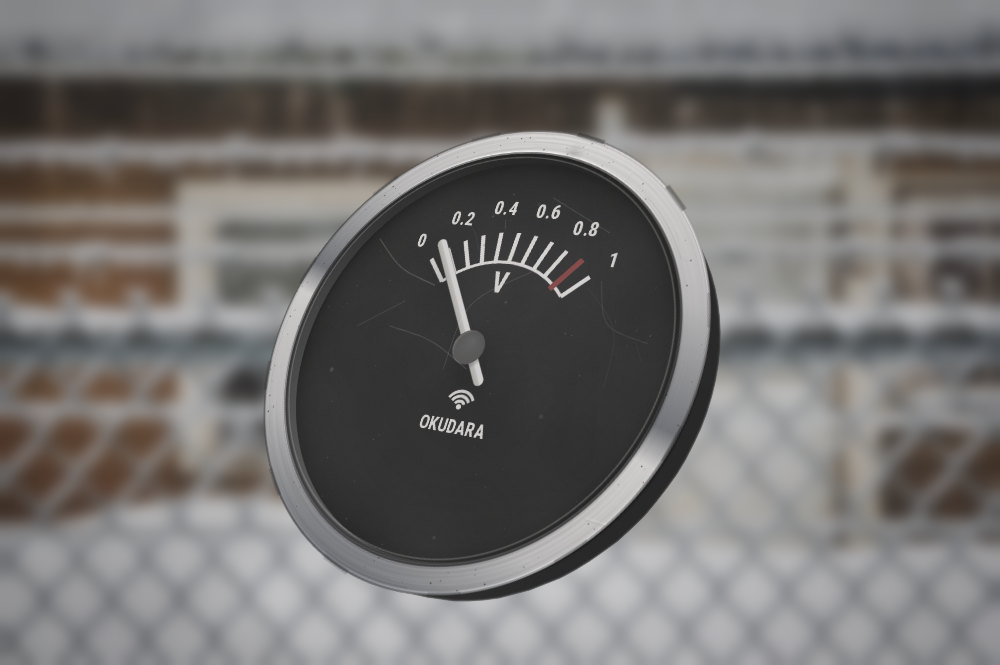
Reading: 0.1 V
